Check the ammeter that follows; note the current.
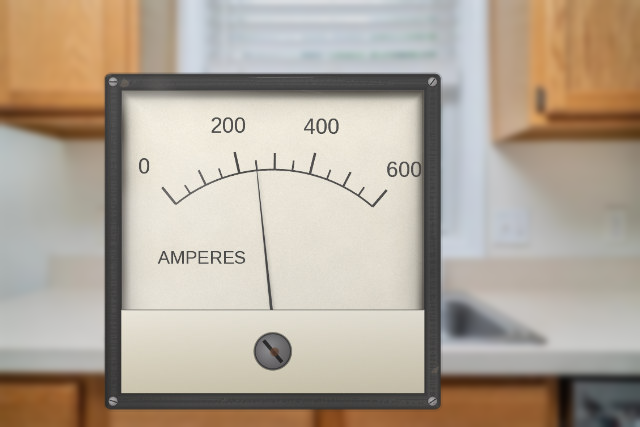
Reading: 250 A
